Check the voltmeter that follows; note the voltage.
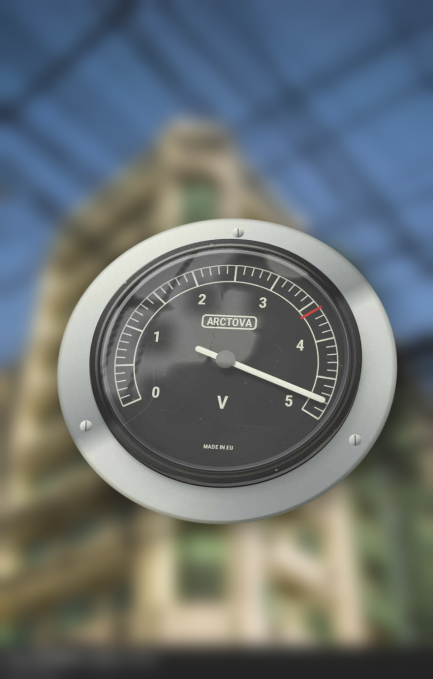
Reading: 4.8 V
